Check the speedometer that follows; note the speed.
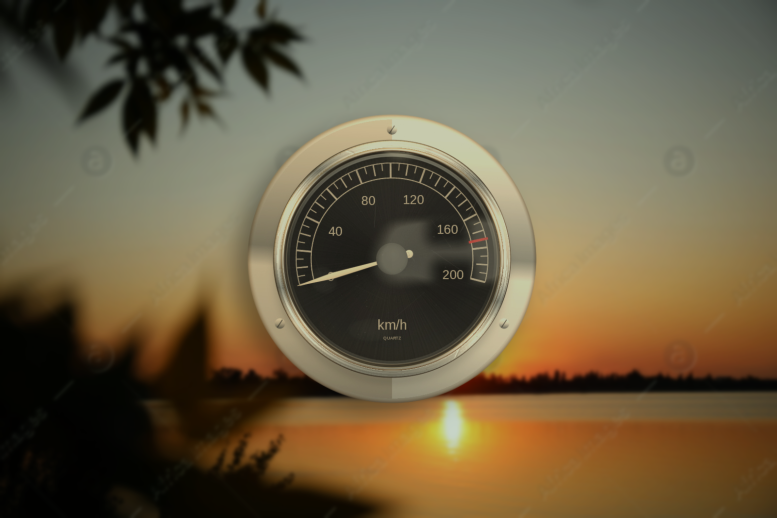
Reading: 0 km/h
